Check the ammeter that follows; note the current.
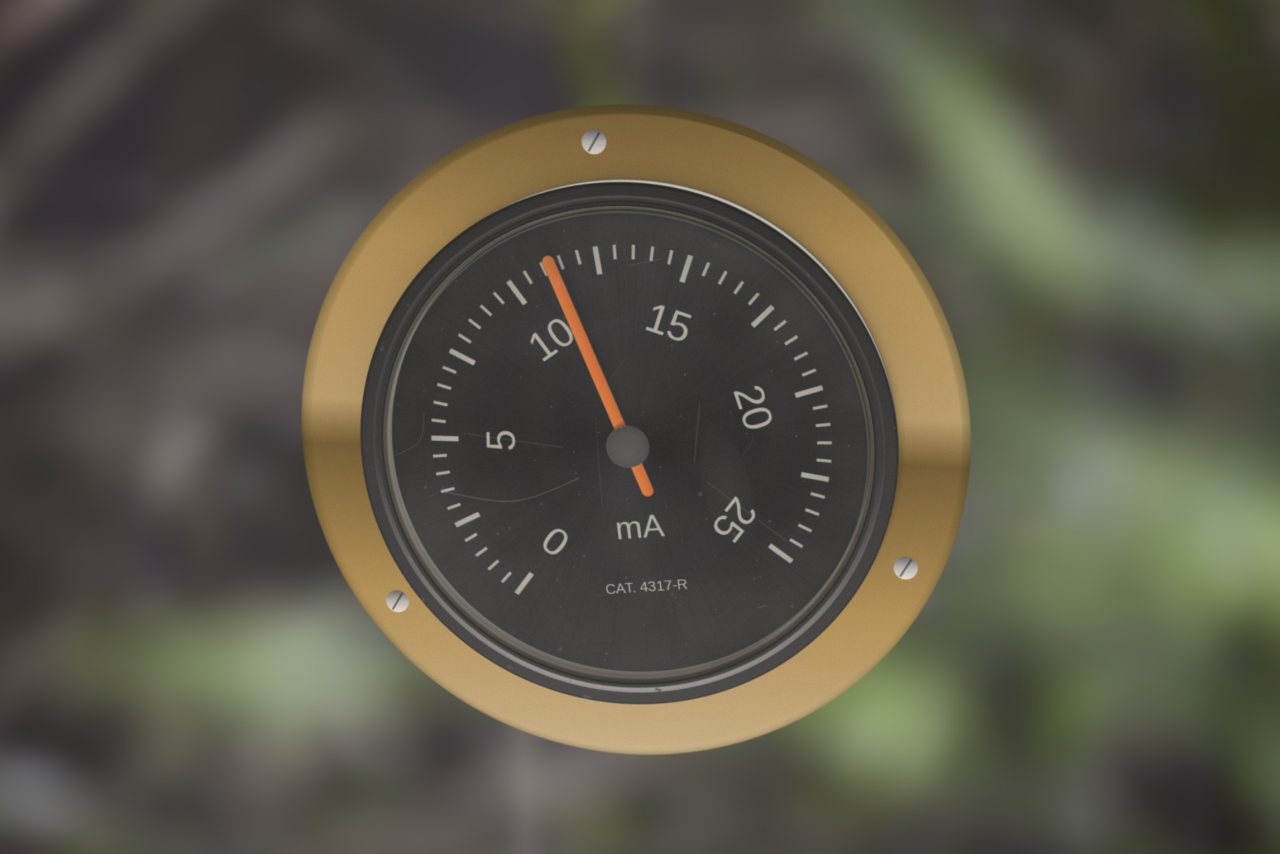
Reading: 11.25 mA
